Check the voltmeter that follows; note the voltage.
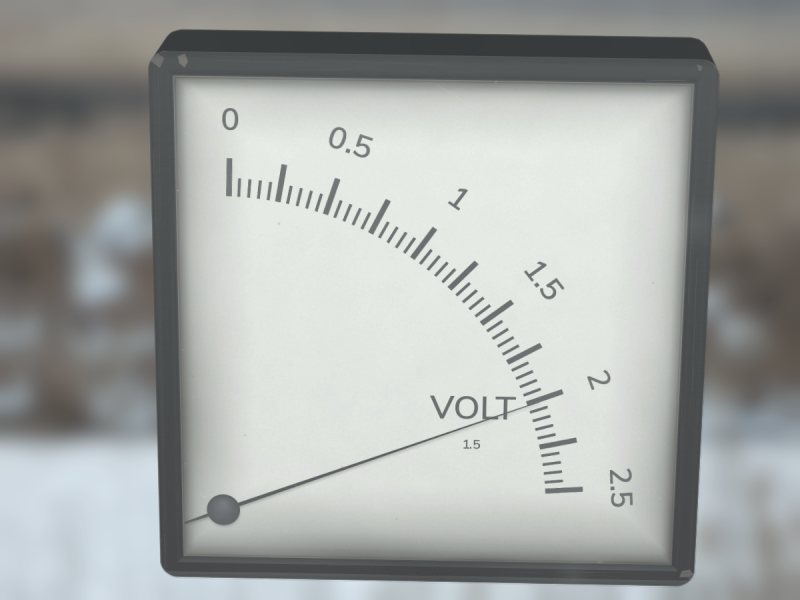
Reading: 2 V
